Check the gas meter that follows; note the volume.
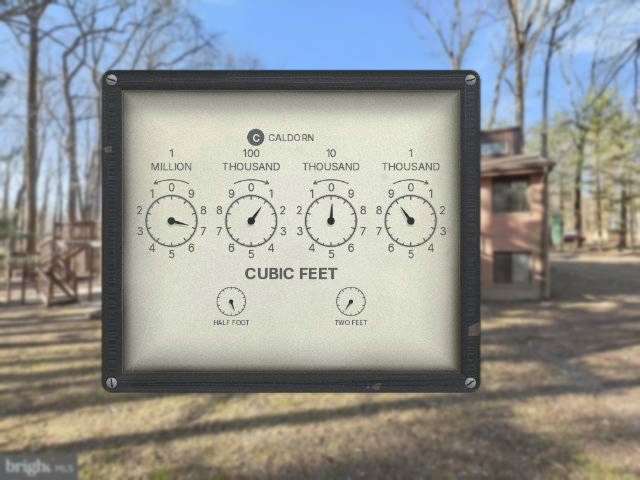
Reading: 709900 ft³
